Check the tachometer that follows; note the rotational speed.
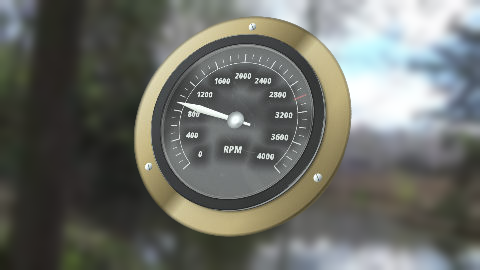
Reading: 900 rpm
